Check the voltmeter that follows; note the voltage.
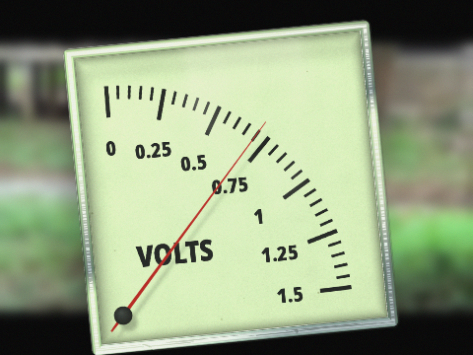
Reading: 0.7 V
